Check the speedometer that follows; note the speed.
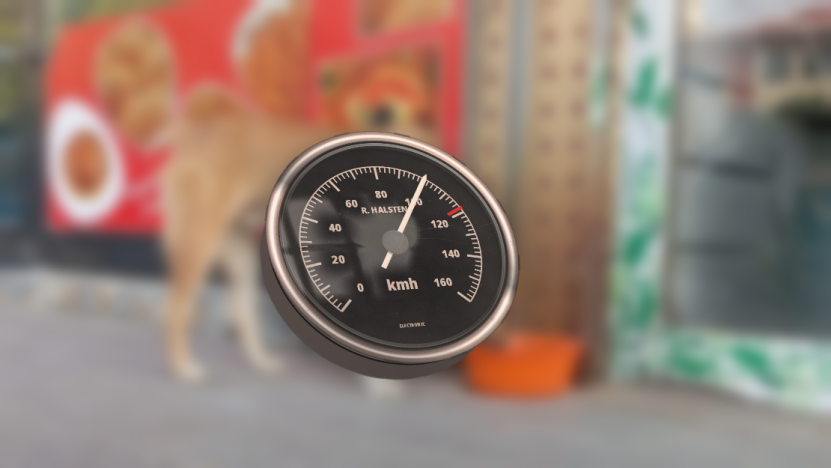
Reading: 100 km/h
